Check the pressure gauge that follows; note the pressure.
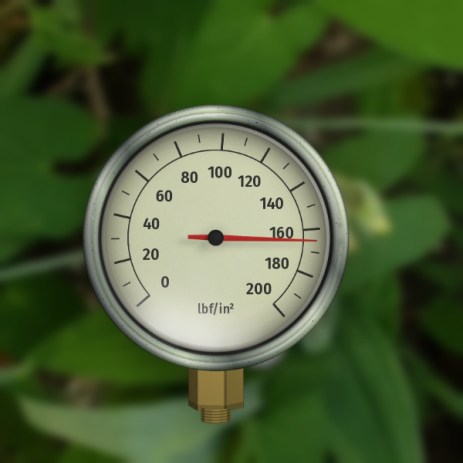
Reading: 165 psi
